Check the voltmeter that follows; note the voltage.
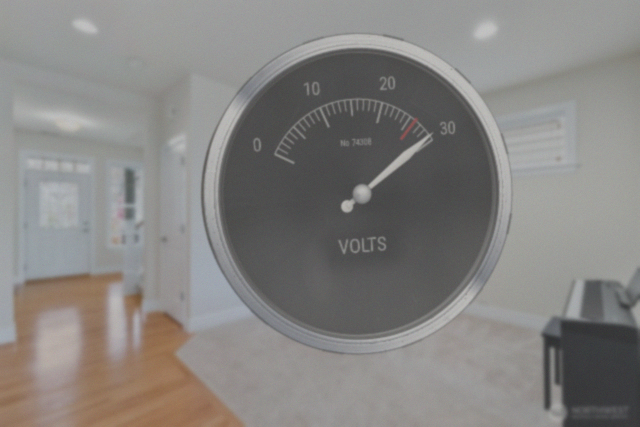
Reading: 29 V
